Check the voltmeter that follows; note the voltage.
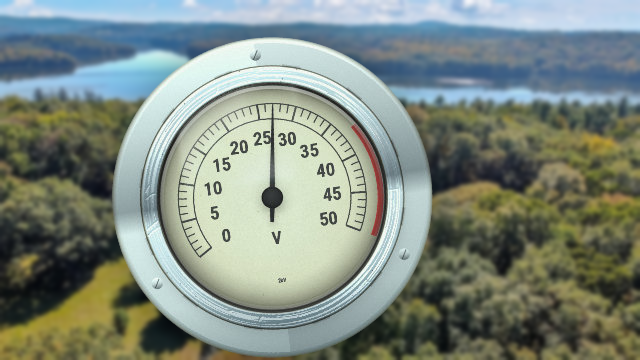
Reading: 27 V
